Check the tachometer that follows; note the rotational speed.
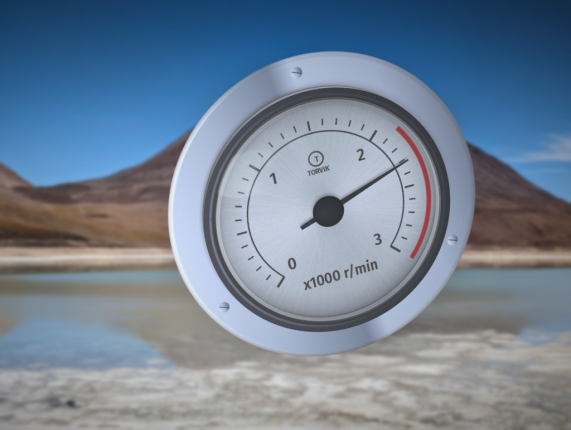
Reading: 2300 rpm
